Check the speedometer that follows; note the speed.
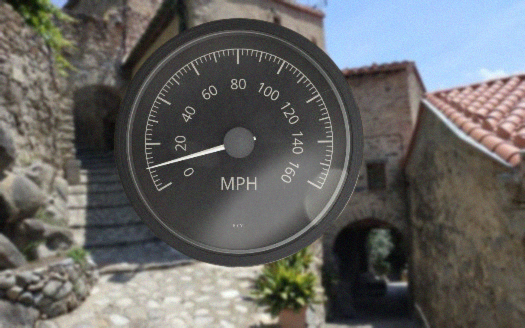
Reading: 10 mph
